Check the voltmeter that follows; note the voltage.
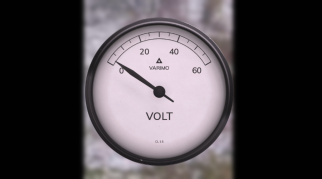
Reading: 2.5 V
